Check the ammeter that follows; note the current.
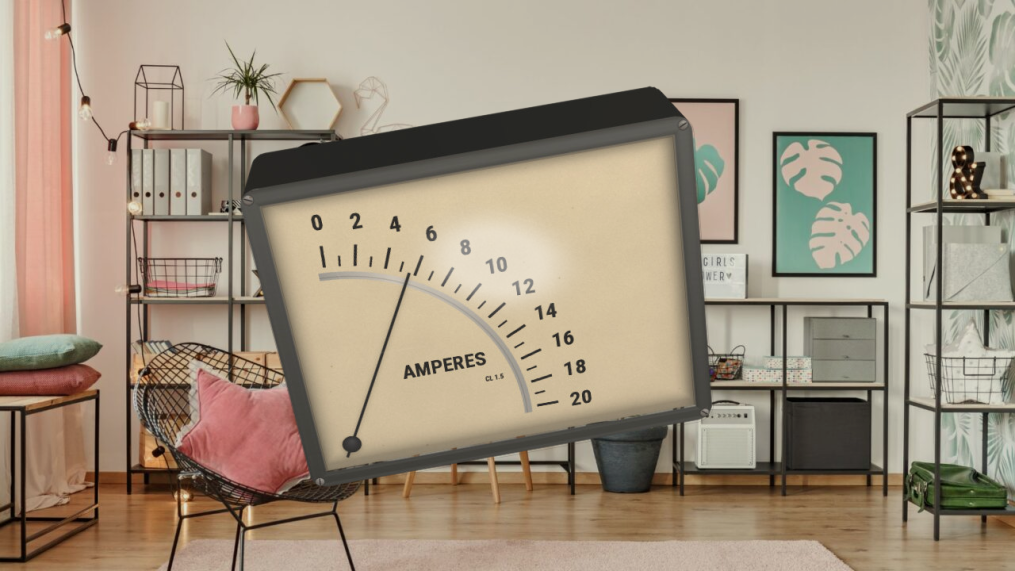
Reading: 5.5 A
